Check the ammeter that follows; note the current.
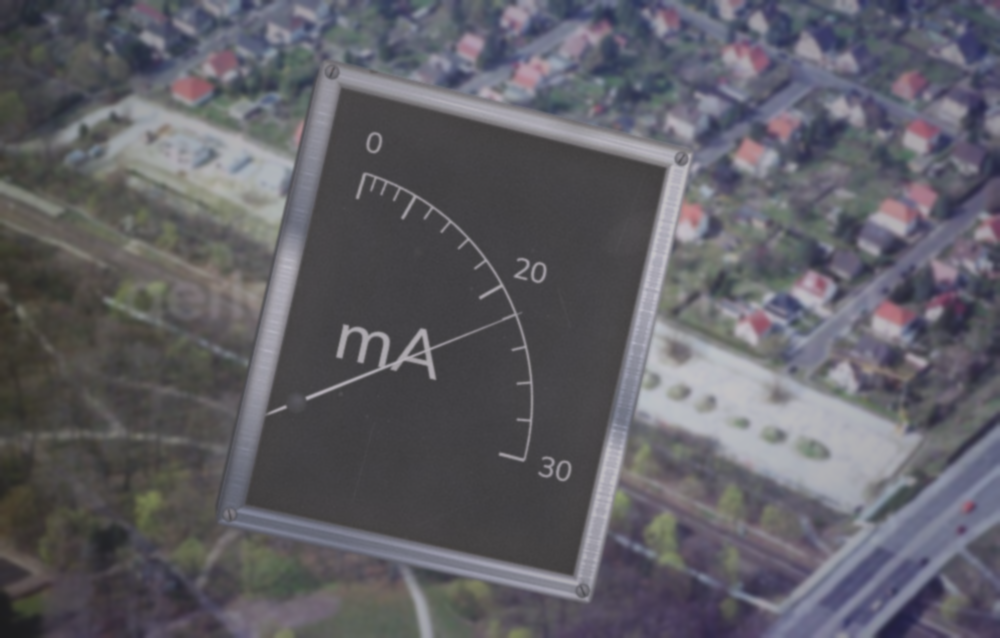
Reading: 22 mA
